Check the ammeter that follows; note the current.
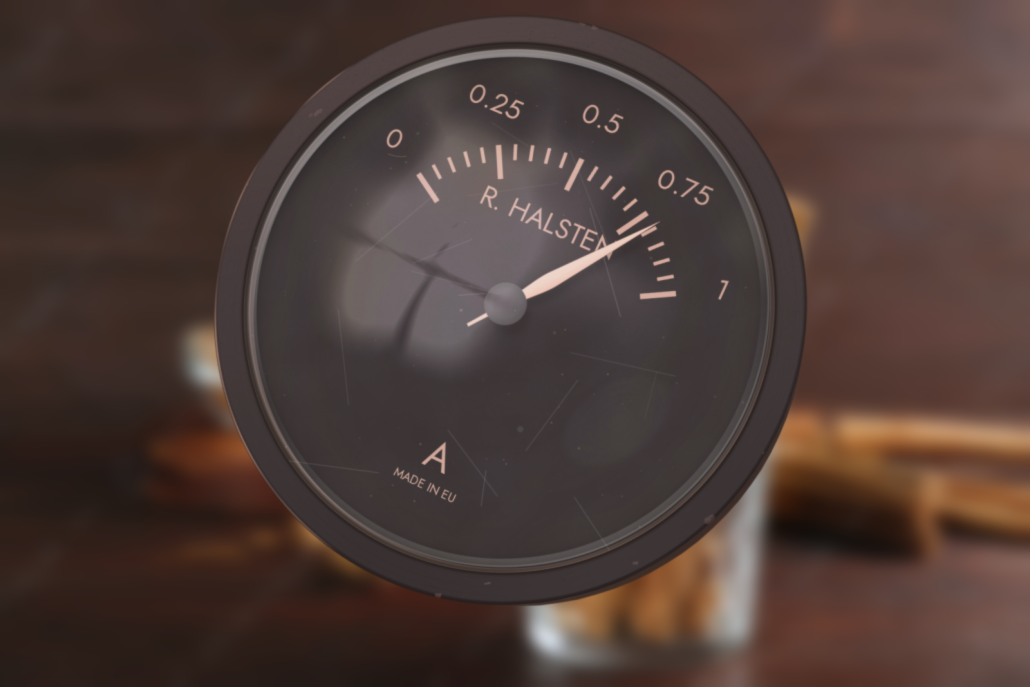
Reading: 0.8 A
